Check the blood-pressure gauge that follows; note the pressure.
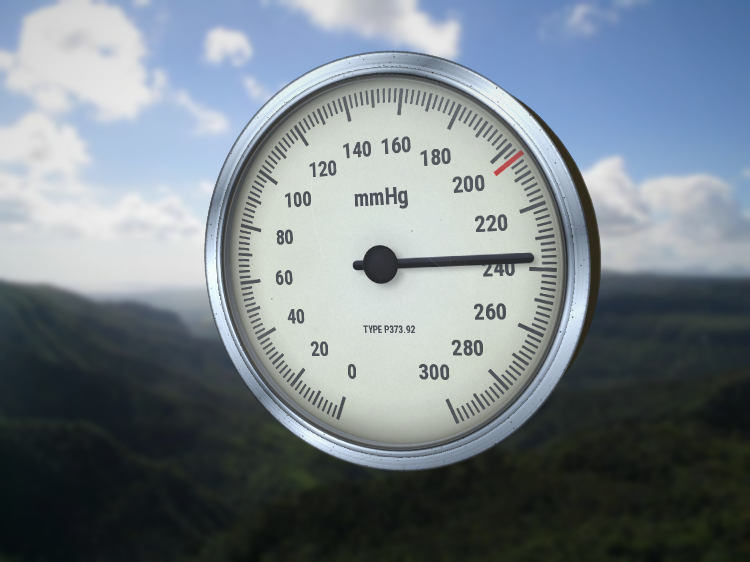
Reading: 236 mmHg
